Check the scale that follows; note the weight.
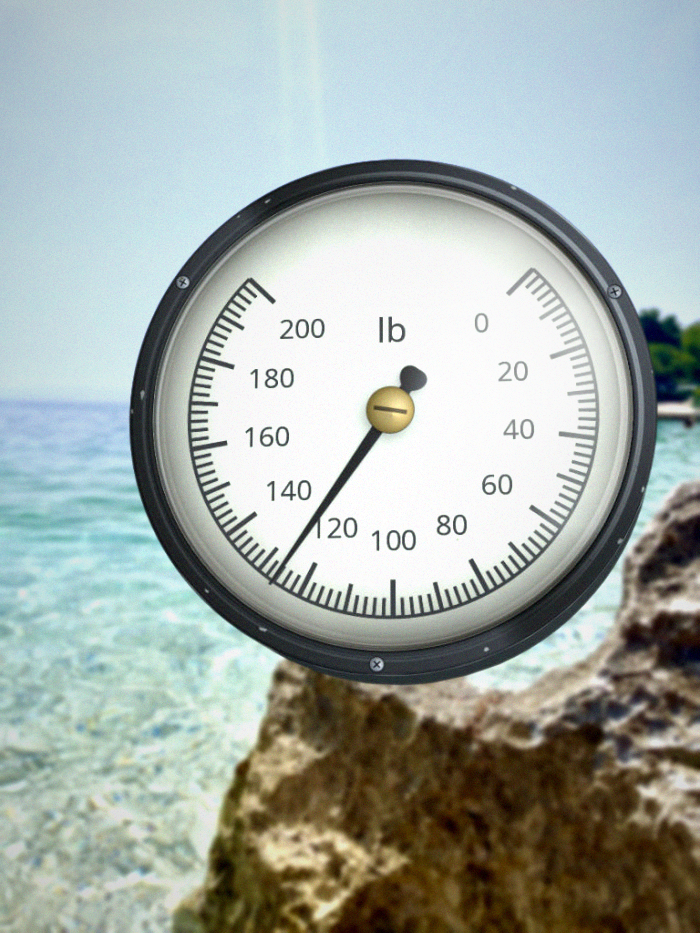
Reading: 126 lb
